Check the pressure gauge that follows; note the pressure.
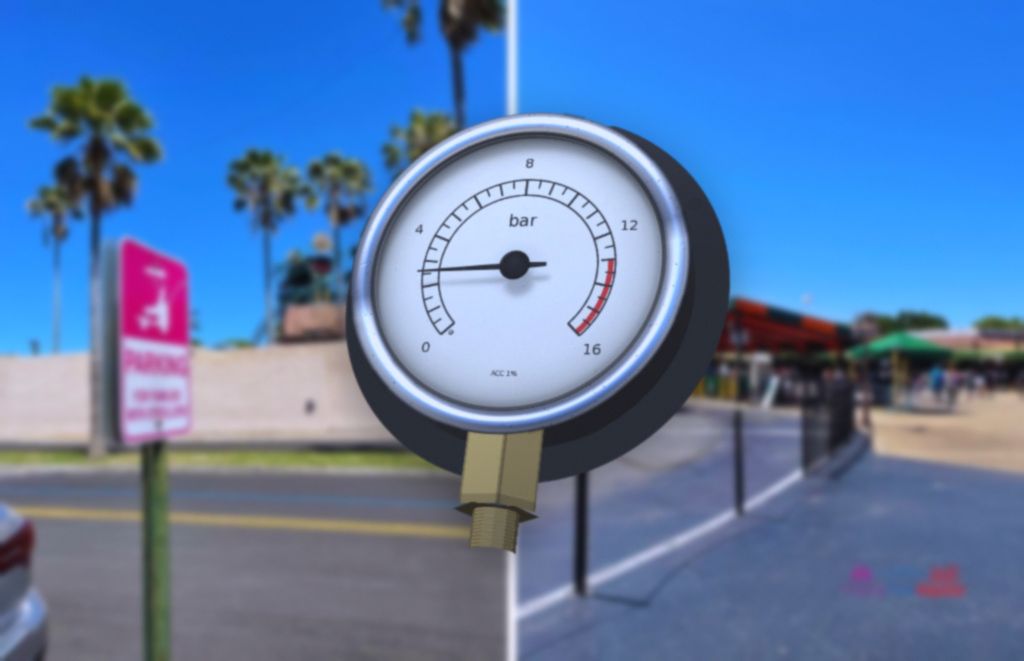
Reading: 2.5 bar
